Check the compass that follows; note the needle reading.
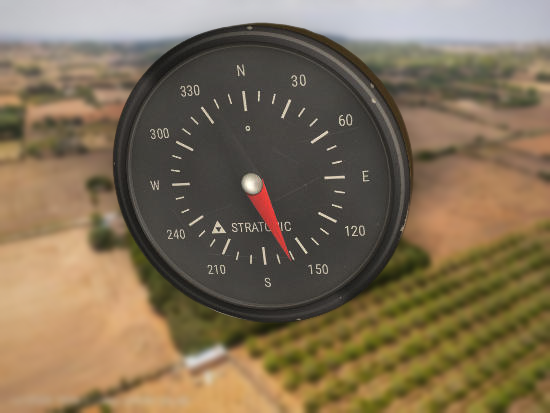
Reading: 160 °
